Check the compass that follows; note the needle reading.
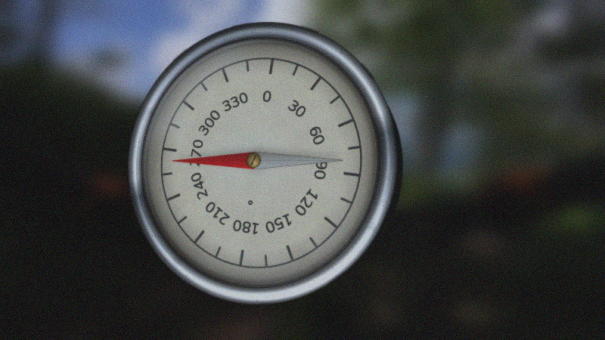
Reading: 262.5 °
